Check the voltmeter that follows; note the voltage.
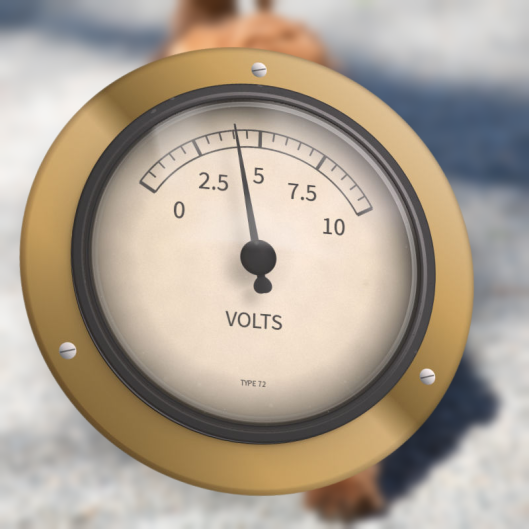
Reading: 4 V
